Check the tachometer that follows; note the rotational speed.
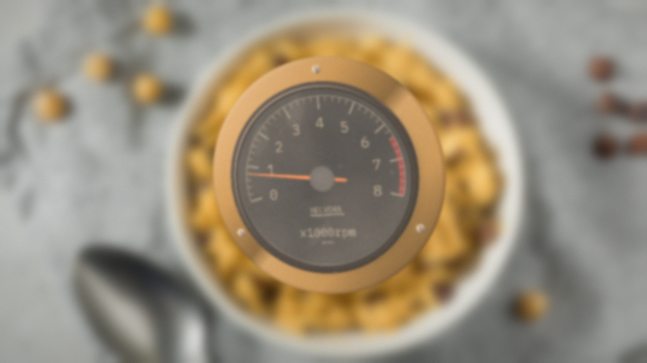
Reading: 800 rpm
